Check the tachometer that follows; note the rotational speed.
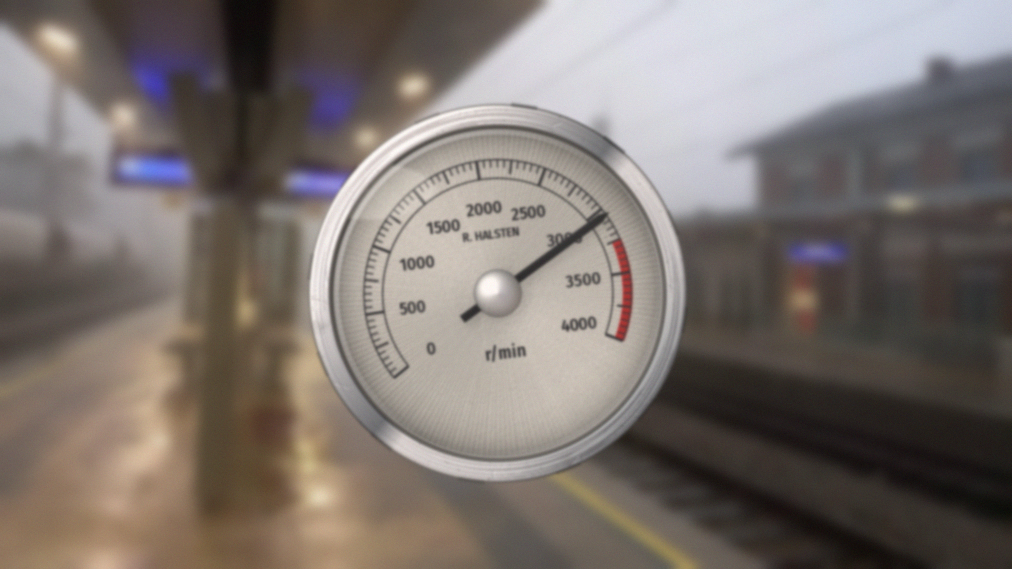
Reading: 3050 rpm
